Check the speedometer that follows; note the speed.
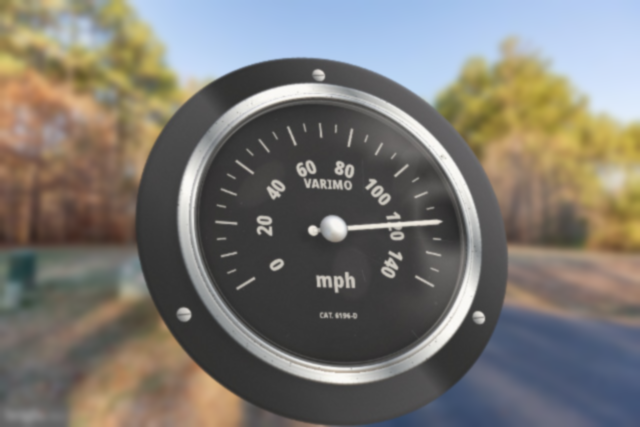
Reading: 120 mph
